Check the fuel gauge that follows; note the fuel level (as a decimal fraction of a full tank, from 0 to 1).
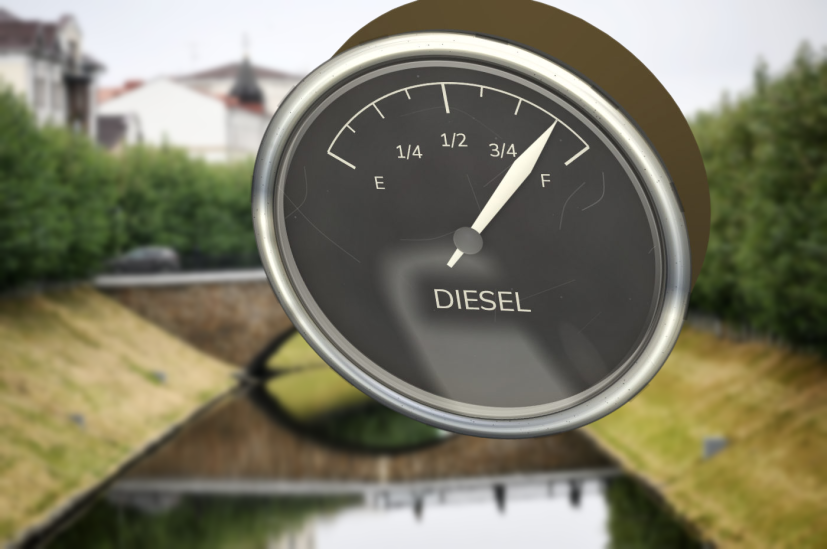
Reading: 0.875
